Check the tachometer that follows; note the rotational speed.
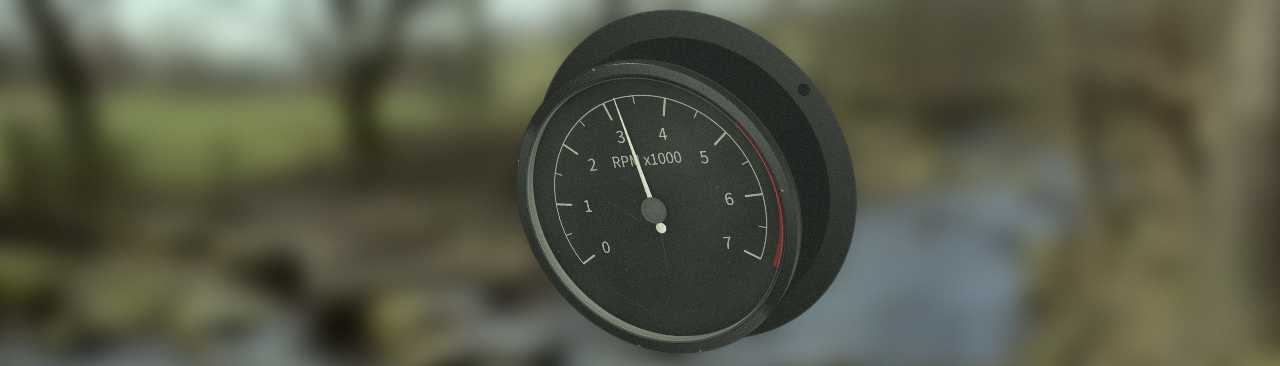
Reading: 3250 rpm
